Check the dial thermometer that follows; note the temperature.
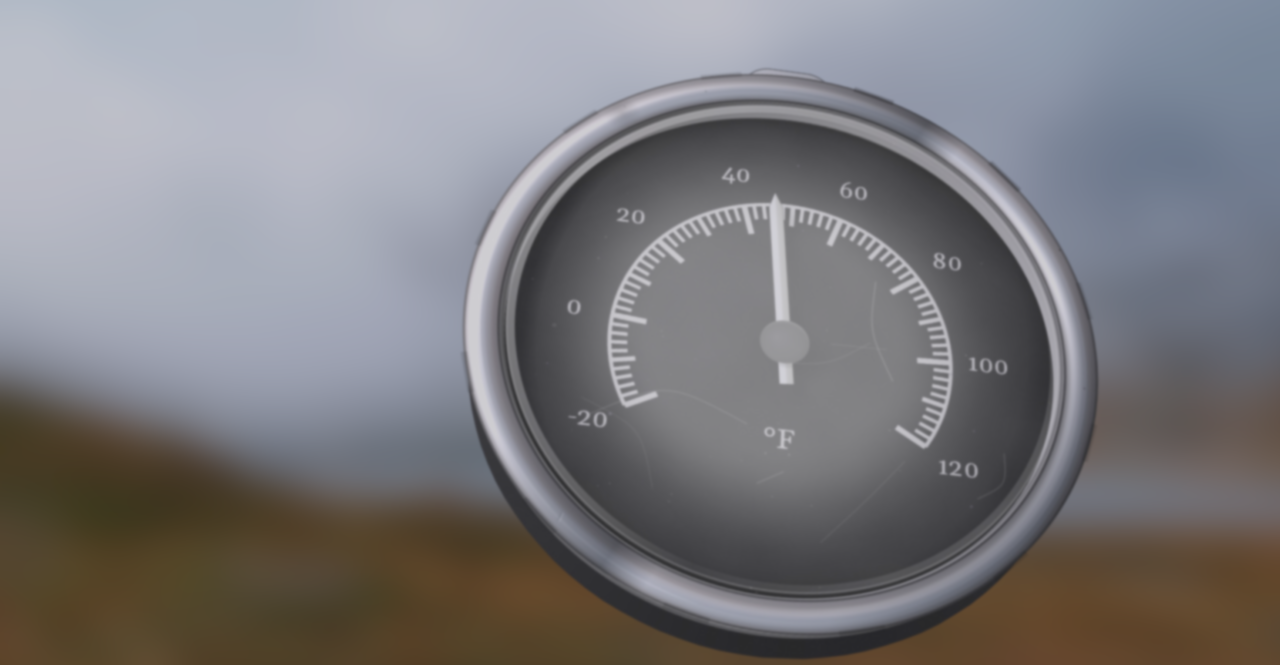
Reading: 46 °F
